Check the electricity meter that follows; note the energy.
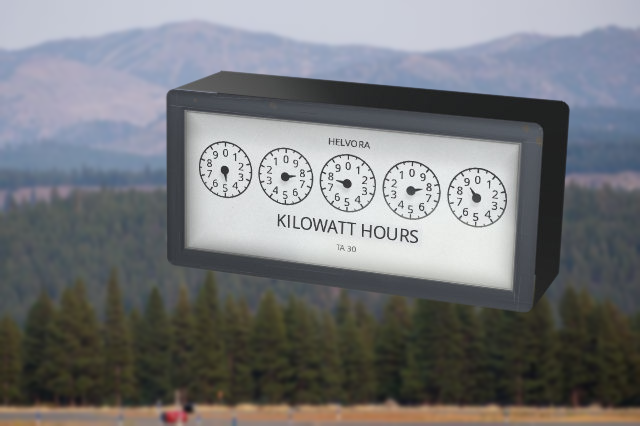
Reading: 47779 kWh
